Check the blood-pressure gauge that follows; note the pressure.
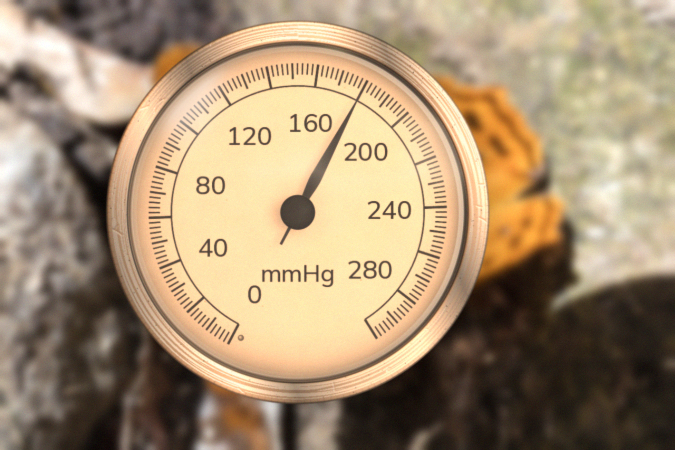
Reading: 180 mmHg
